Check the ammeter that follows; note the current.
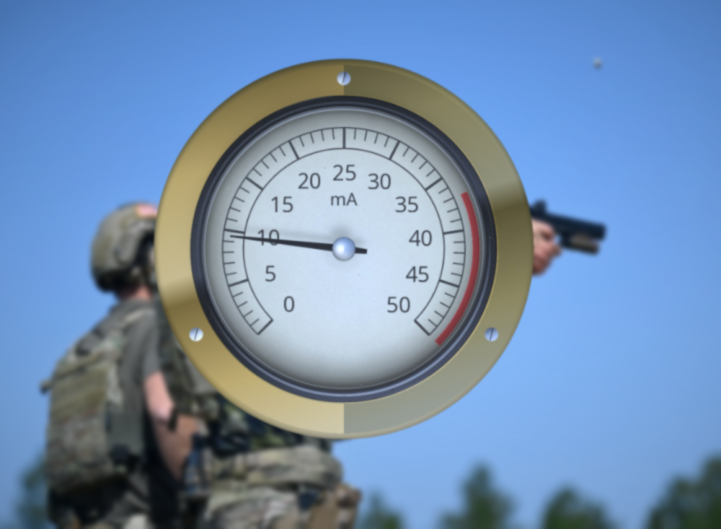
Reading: 9.5 mA
